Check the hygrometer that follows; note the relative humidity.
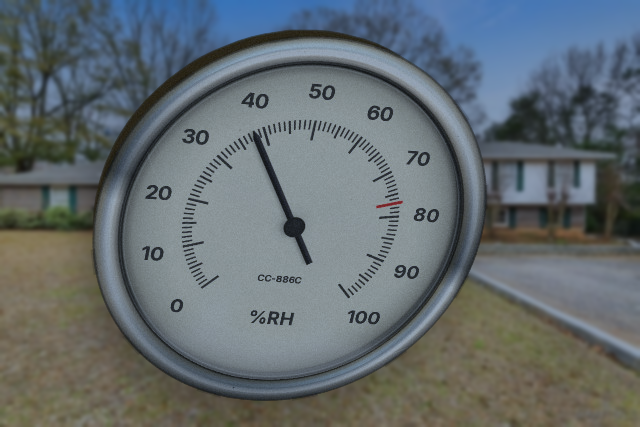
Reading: 38 %
